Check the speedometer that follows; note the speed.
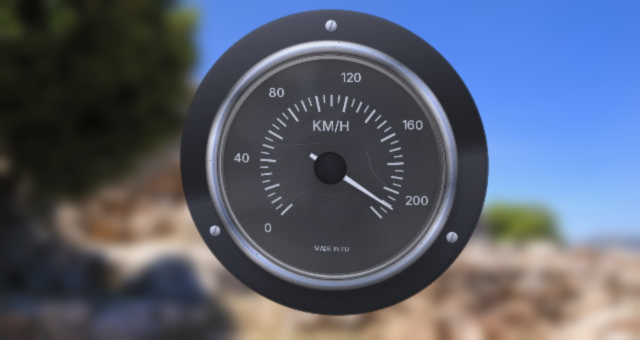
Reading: 210 km/h
